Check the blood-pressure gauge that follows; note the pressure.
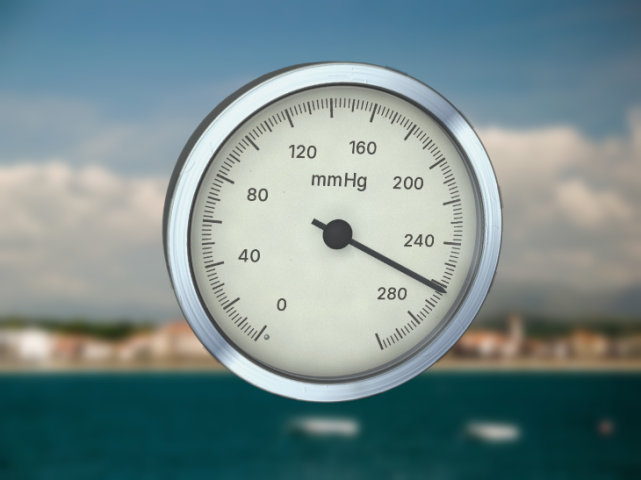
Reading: 262 mmHg
